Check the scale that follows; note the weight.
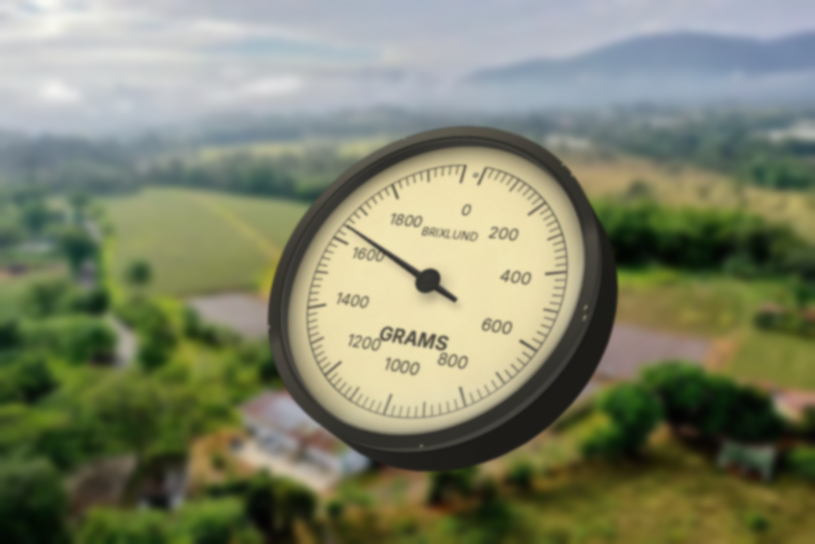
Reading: 1640 g
